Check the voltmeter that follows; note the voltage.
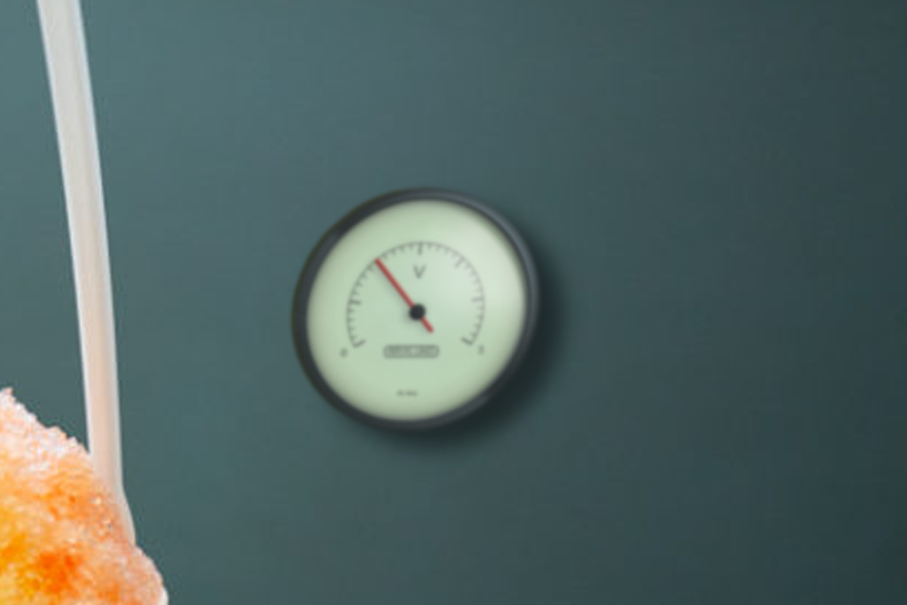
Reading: 1 V
